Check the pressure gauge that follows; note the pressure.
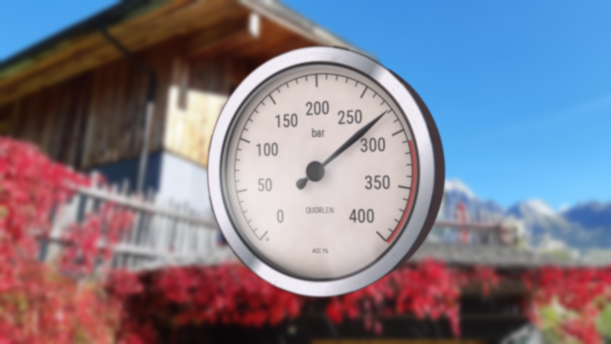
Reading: 280 bar
